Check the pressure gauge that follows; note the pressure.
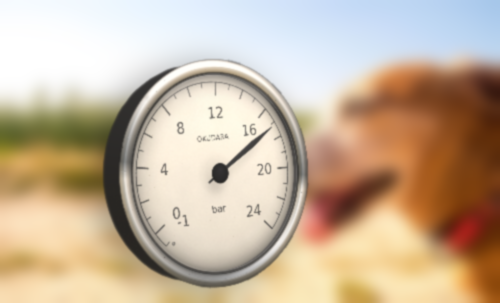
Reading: 17 bar
